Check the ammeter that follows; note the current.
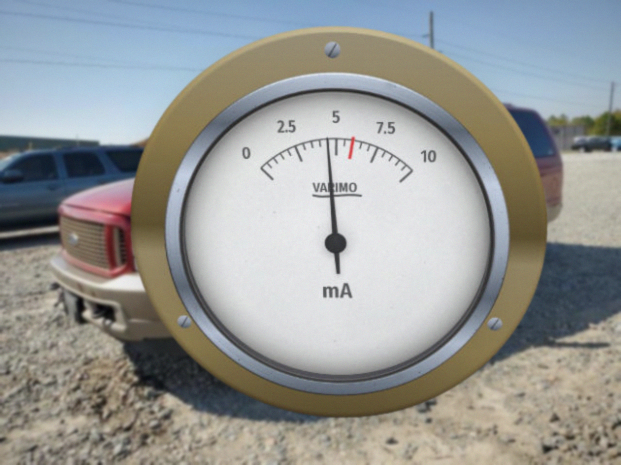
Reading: 4.5 mA
